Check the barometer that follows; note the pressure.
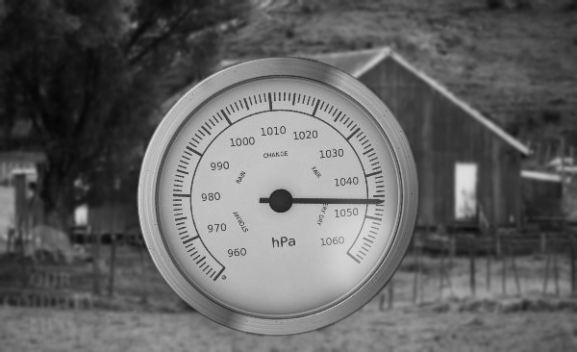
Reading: 1046 hPa
